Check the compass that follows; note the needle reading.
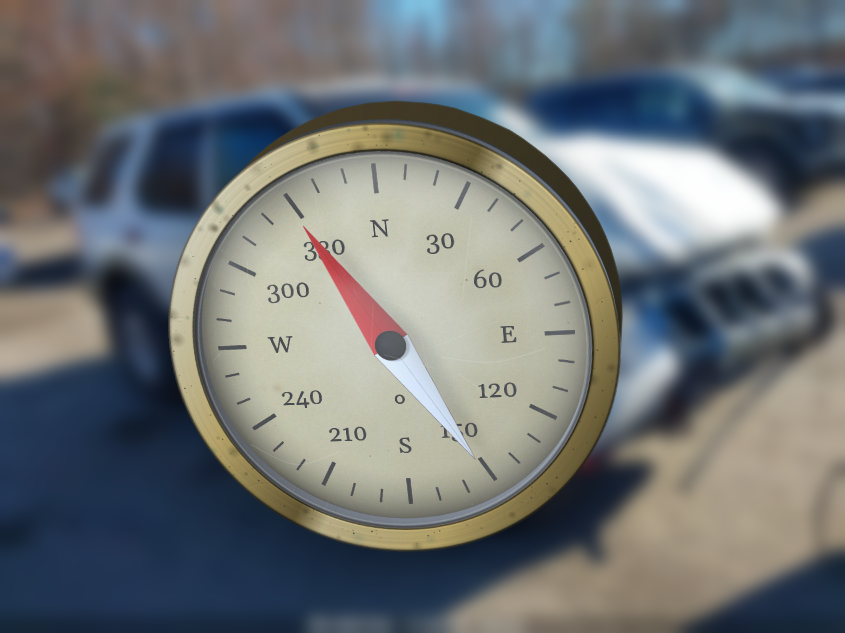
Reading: 330 °
